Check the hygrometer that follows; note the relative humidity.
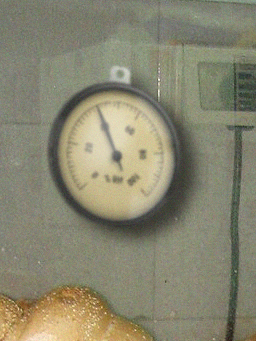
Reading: 40 %
